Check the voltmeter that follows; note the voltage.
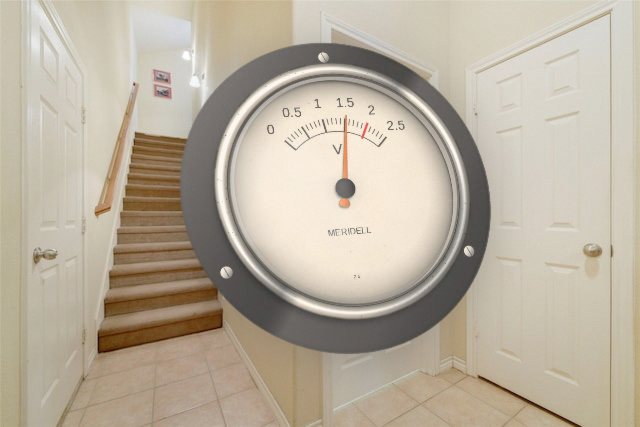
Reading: 1.5 V
